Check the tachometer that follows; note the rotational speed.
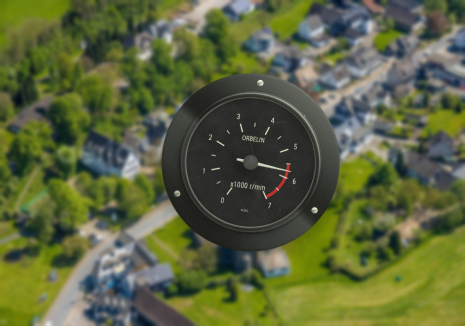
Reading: 5750 rpm
